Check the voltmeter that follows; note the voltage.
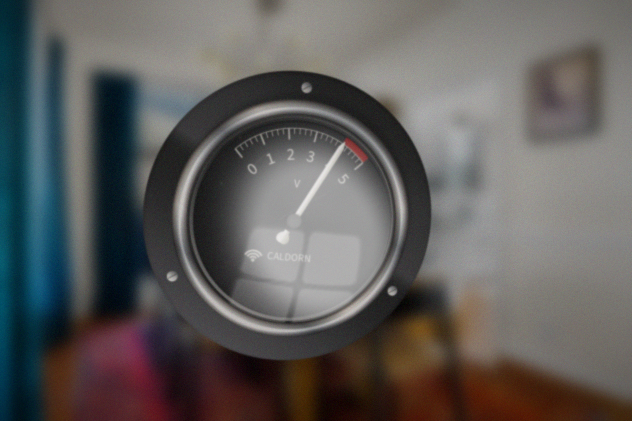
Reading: 4 V
